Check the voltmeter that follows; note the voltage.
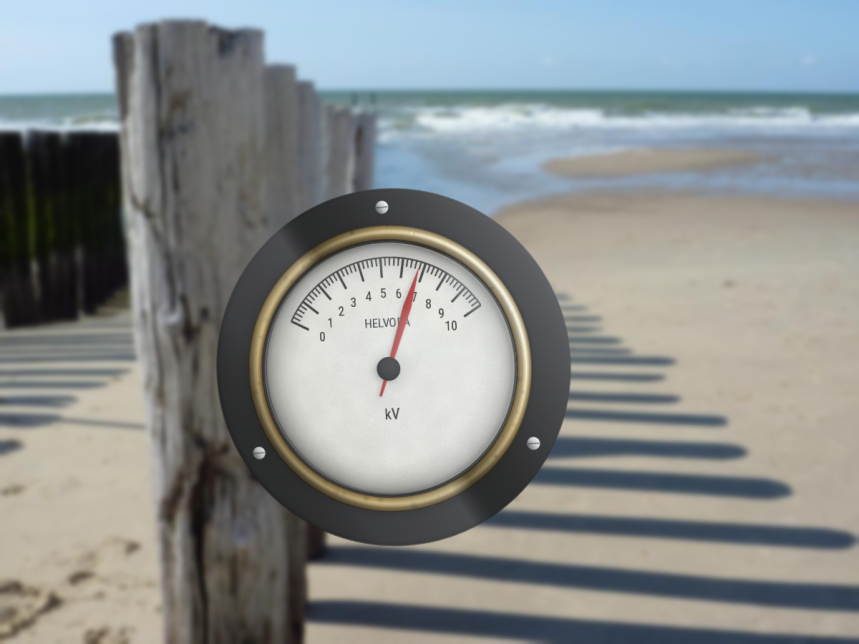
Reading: 6.8 kV
